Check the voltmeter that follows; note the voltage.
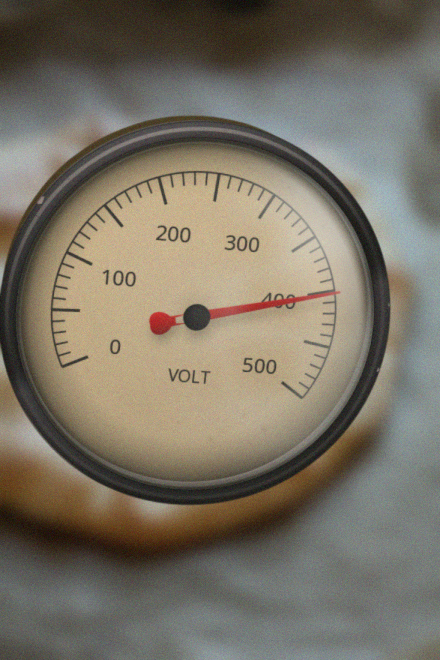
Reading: 400 V
